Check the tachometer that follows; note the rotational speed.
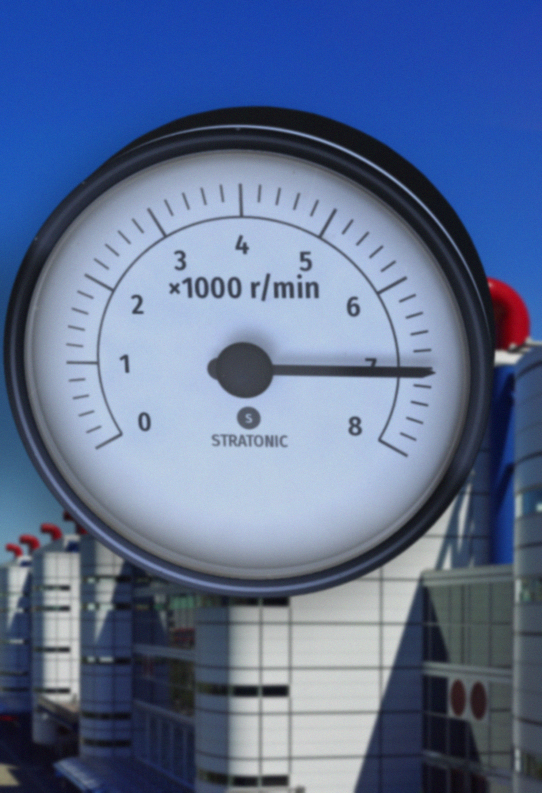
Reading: 7000 rpm
